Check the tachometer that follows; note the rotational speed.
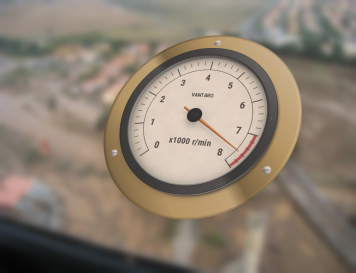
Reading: 7600 rpm
